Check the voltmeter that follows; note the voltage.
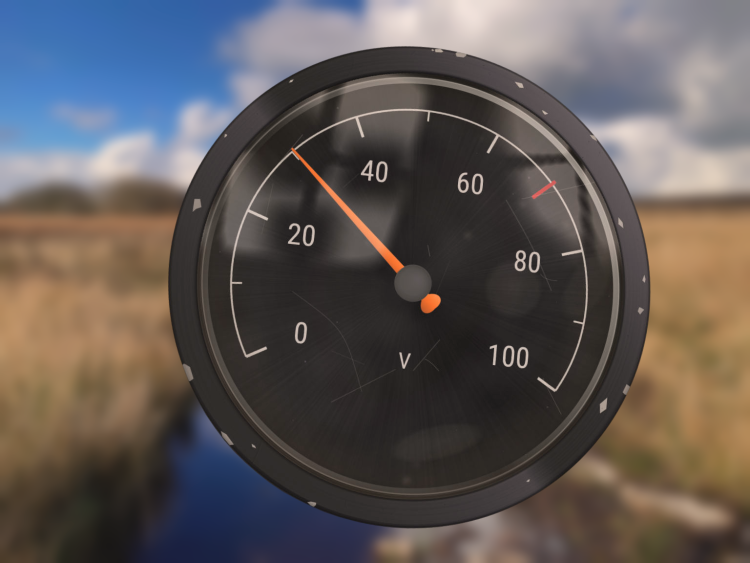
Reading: 30 V
